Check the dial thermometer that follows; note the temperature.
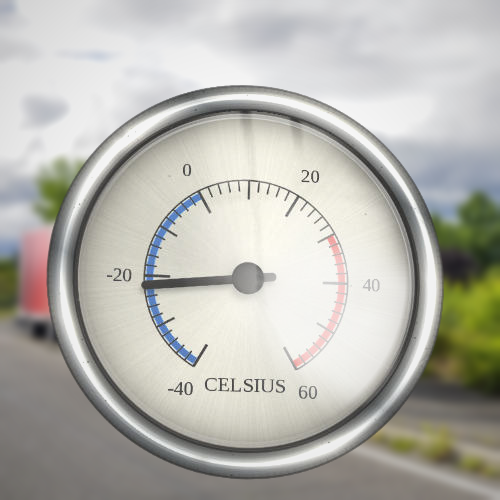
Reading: -22 °C
